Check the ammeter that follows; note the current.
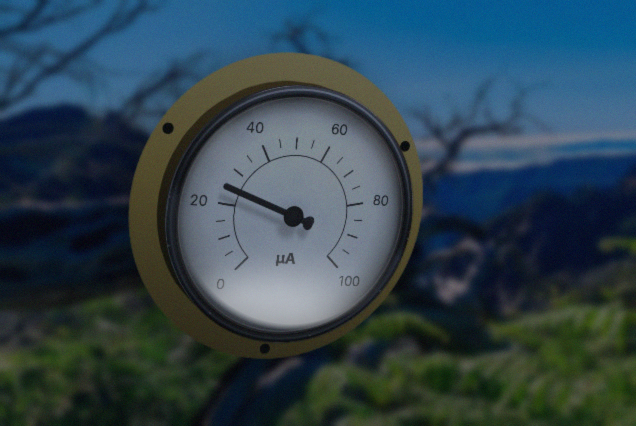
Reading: 25 µA
